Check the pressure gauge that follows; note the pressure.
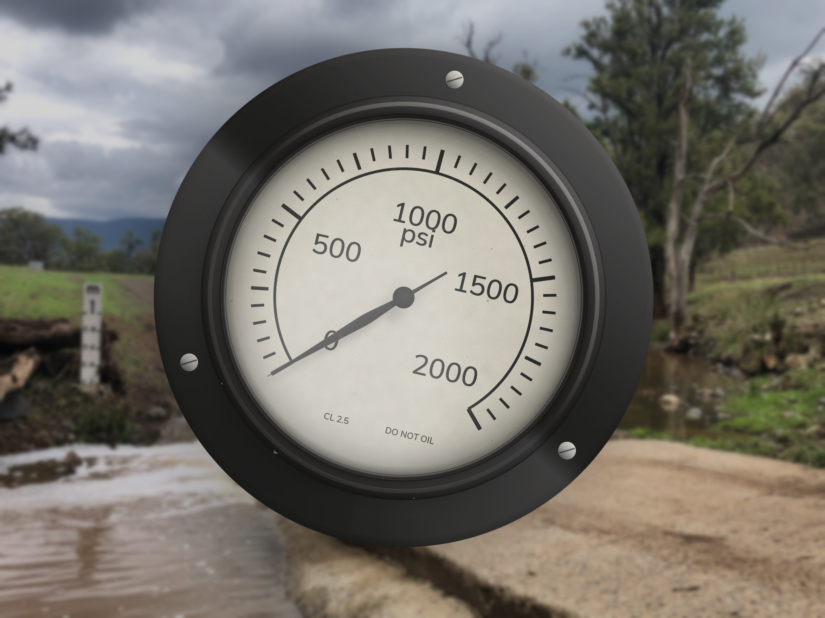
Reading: 0 psi
